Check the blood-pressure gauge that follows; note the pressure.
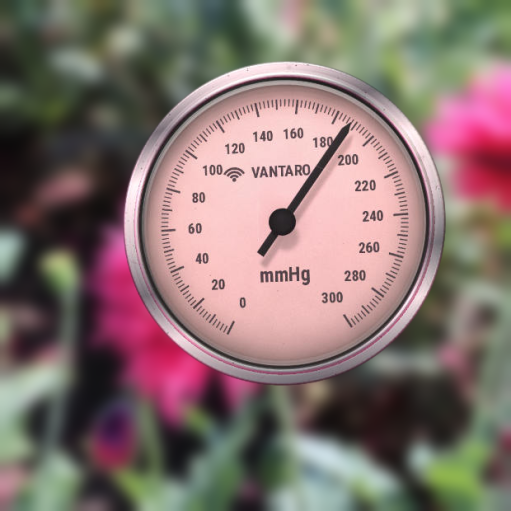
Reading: 188 mmHg
